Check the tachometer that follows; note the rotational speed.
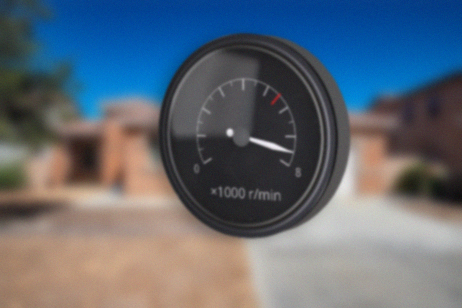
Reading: 7500 rpm
